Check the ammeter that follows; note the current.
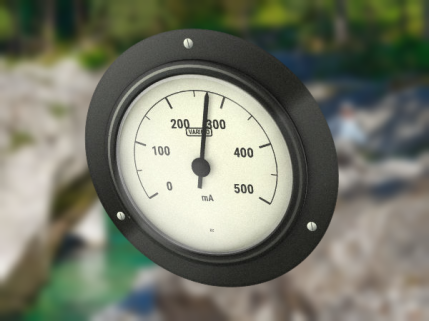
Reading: 275 mA
